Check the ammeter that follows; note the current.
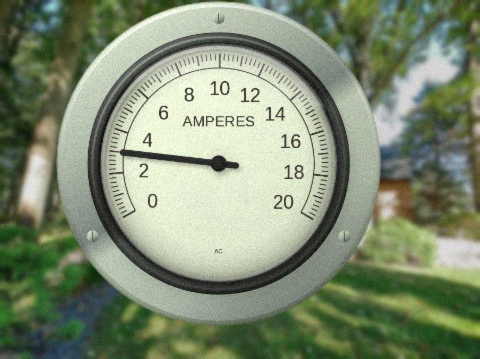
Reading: 3 A
